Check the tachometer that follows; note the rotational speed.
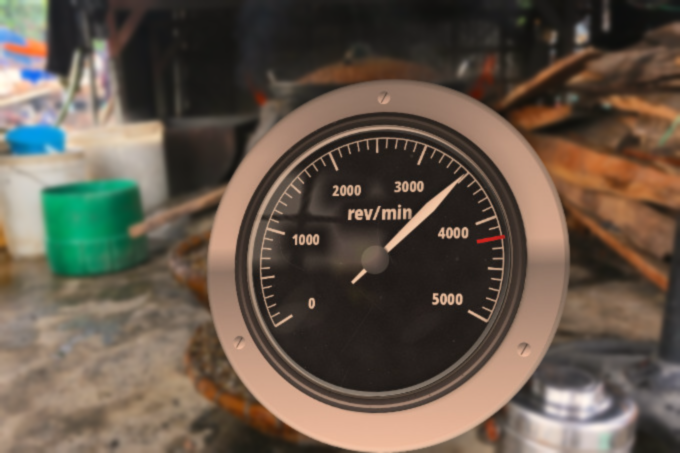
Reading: 3500 rpm
